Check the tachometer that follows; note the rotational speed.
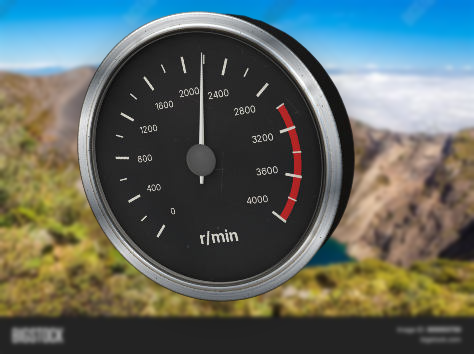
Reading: 2200 rpm
